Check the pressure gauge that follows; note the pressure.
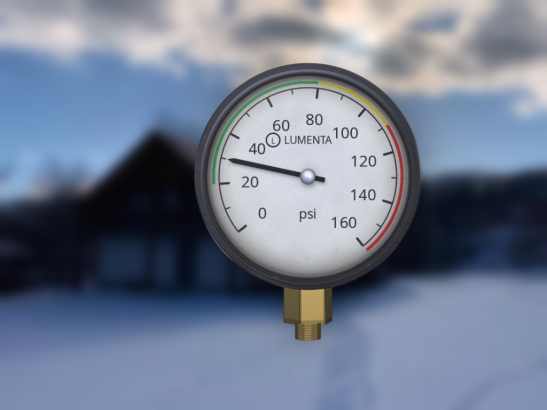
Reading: 30 psi
